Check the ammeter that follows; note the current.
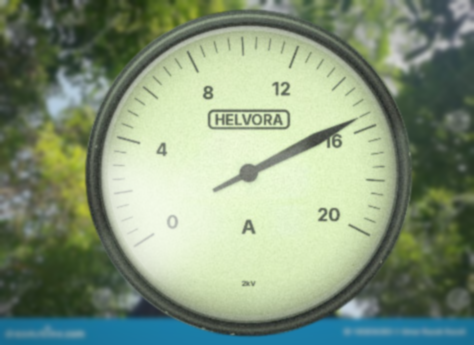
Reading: 15.5 A
